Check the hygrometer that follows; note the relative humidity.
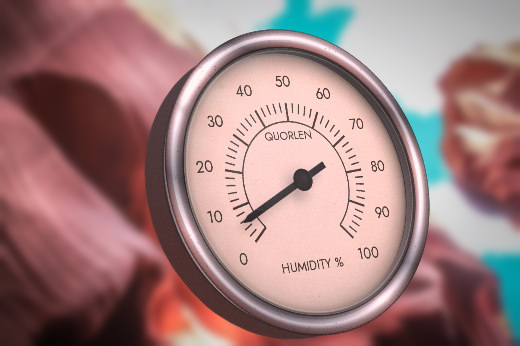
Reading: 6 %
